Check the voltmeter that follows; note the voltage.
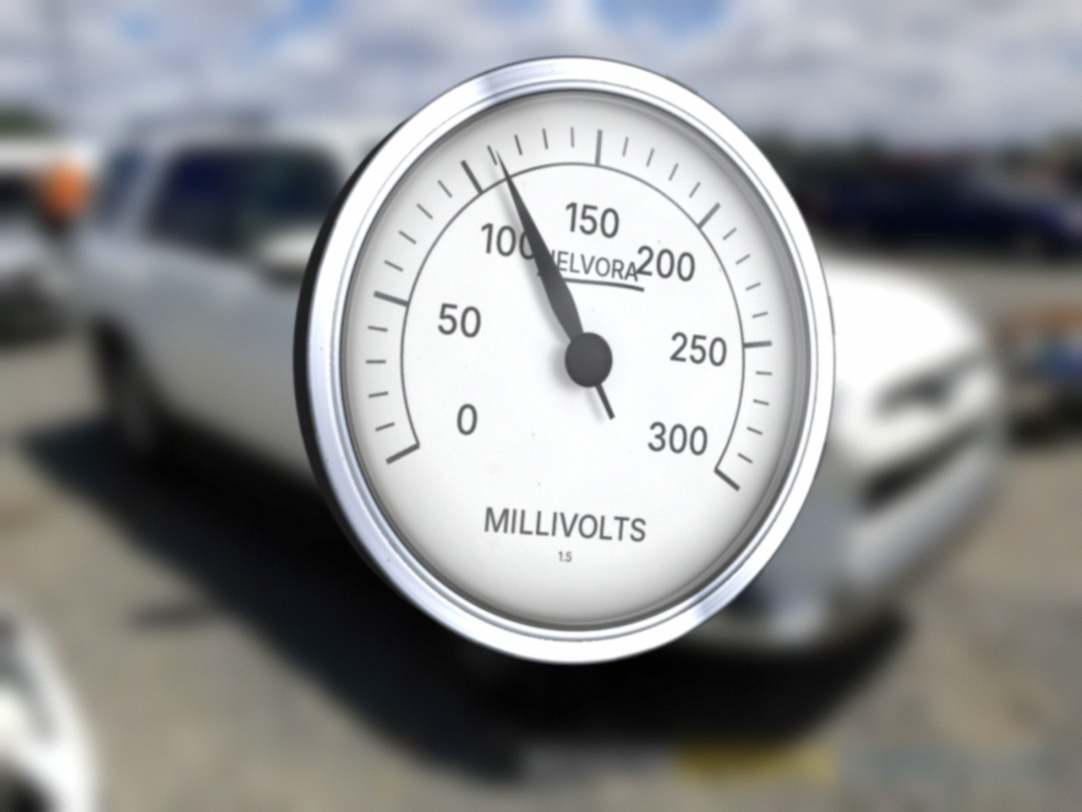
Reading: 110 mV
